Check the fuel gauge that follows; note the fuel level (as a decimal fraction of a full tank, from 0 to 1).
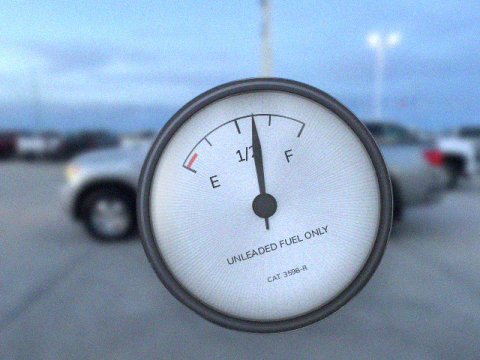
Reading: 0.625
